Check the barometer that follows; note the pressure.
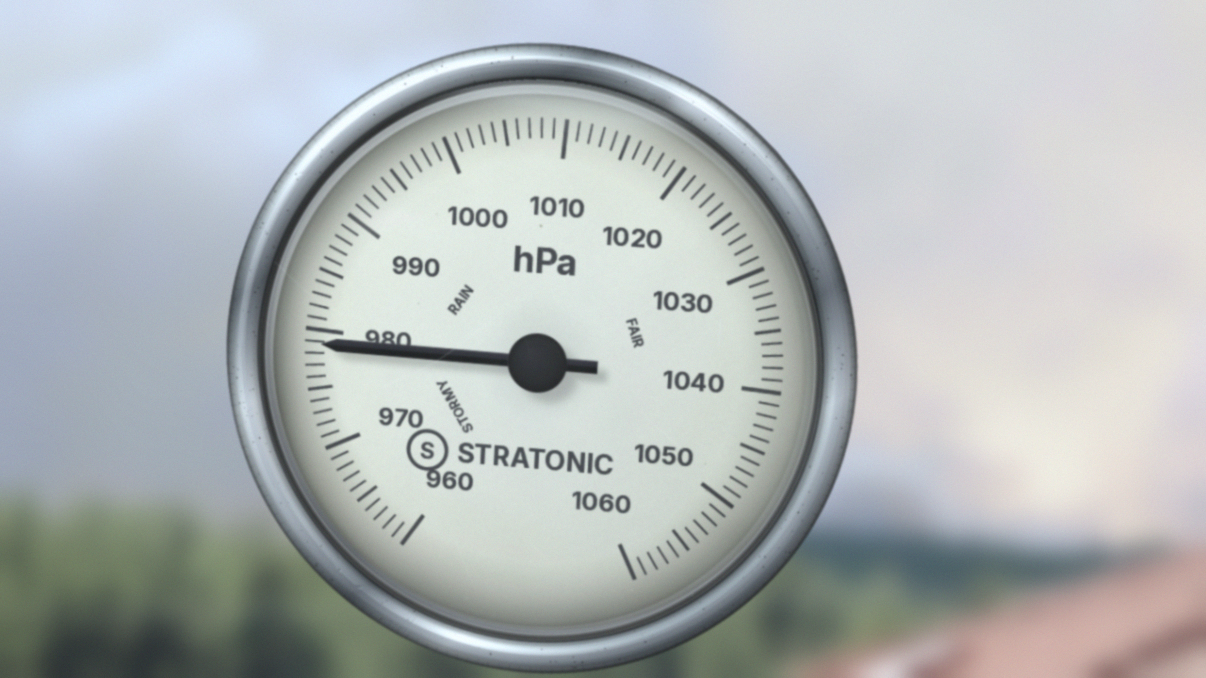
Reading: 979 hPa
